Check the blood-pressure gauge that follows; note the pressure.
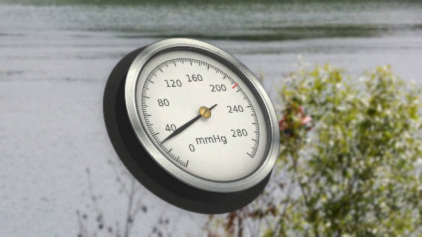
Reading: 30 mmHg
